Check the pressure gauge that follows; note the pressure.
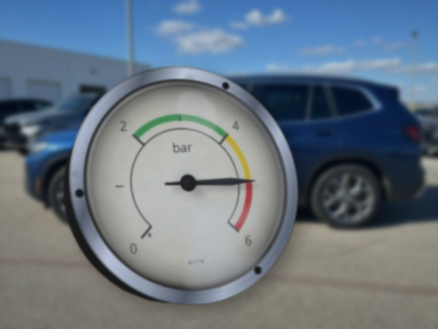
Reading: 5 bar
